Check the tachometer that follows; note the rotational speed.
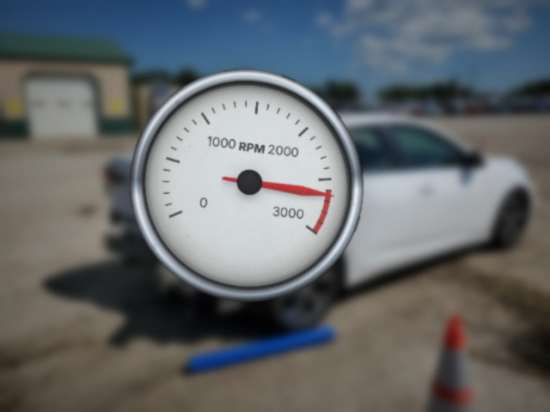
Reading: 2650 rpm
